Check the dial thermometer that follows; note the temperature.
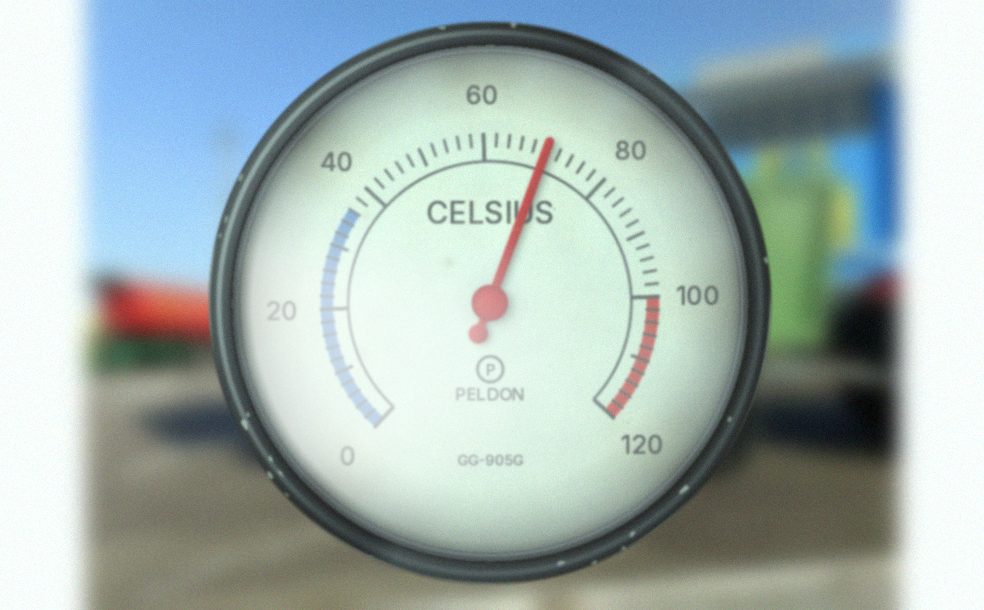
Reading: 70 °C
